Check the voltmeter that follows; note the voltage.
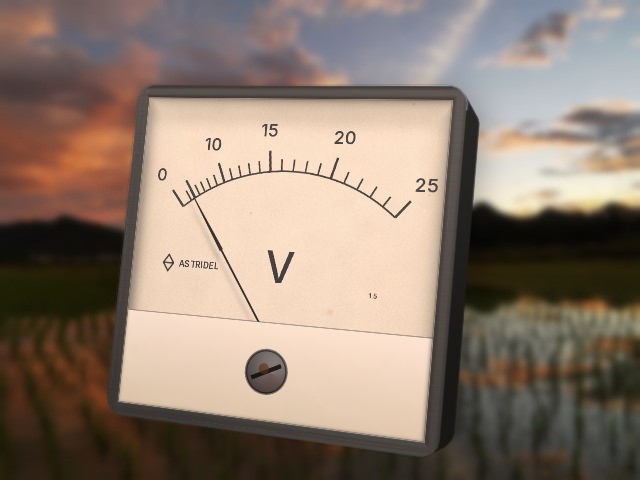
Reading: 5 V
